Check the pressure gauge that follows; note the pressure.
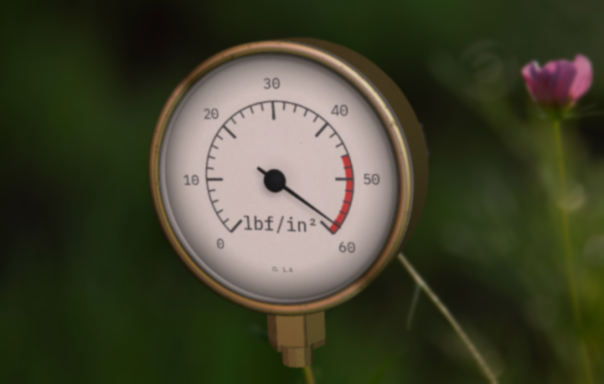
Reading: 58 psi
